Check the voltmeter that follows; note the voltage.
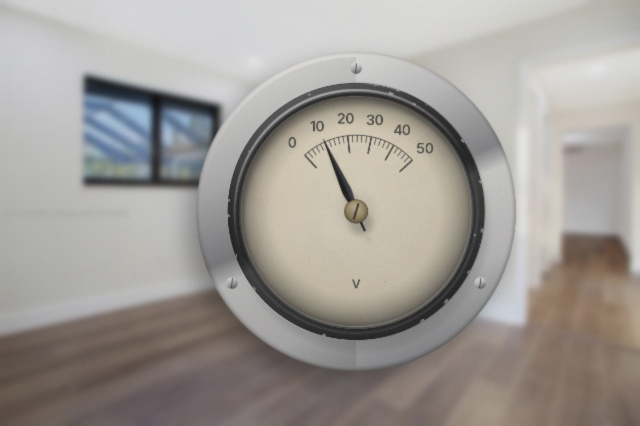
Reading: 10 V
